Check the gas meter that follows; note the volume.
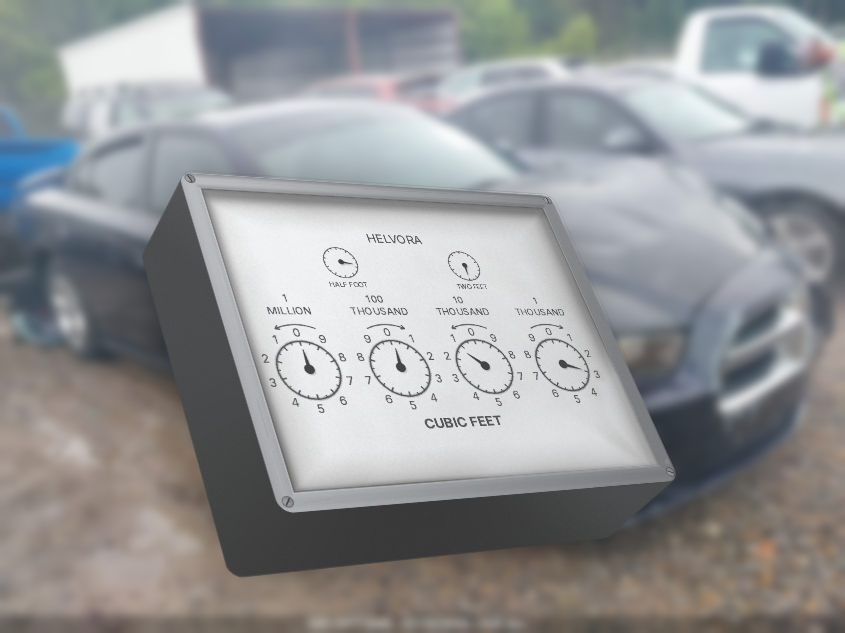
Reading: 1300 ft³
